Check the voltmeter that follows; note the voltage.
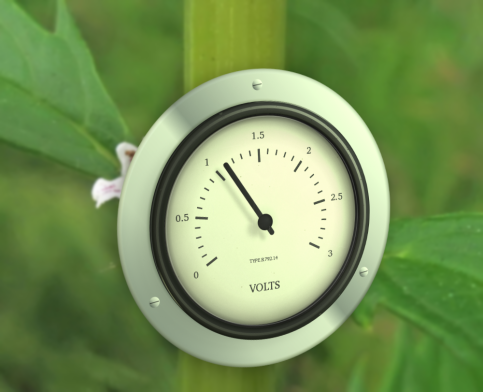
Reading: 1.1 V
